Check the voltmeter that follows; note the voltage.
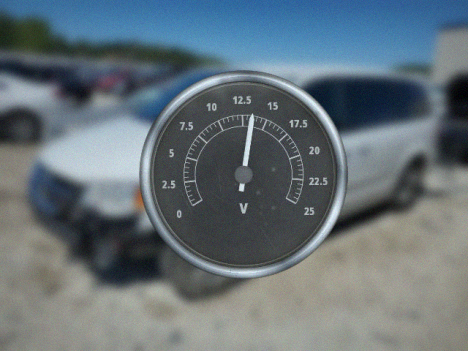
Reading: 13.5 V
